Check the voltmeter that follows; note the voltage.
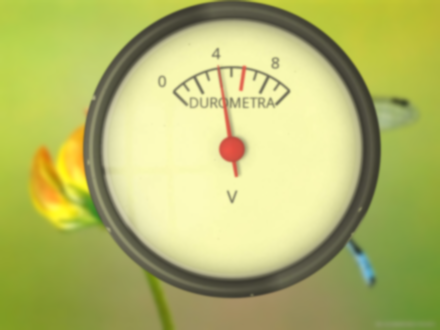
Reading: 4 V
